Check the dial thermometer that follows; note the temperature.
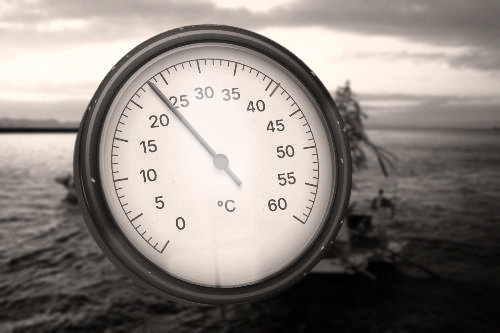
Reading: 23 °C
